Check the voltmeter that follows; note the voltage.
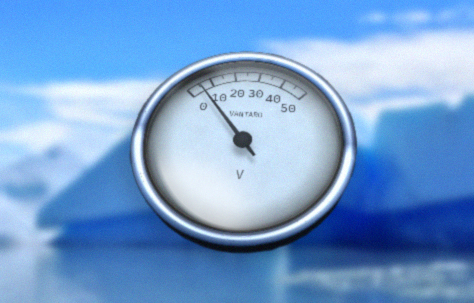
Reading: 5 V
